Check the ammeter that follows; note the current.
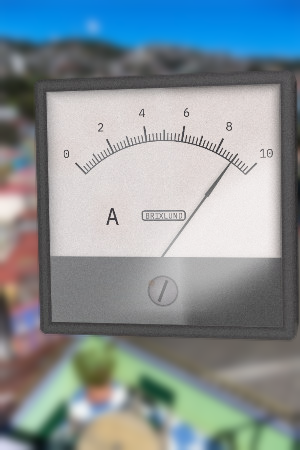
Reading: 9 A
